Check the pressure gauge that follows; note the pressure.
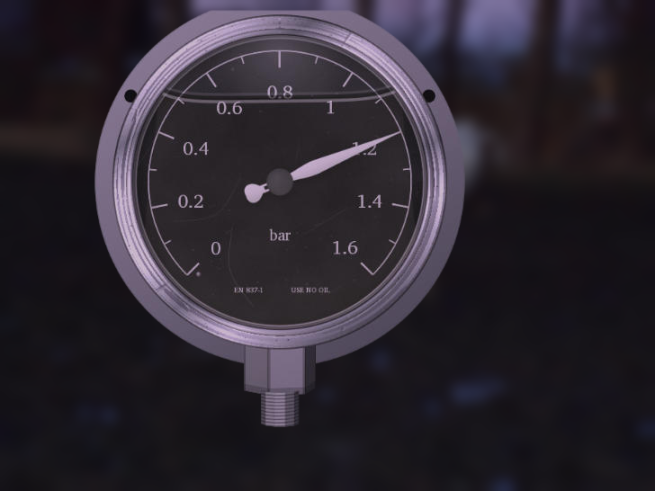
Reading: 1.2 bar
